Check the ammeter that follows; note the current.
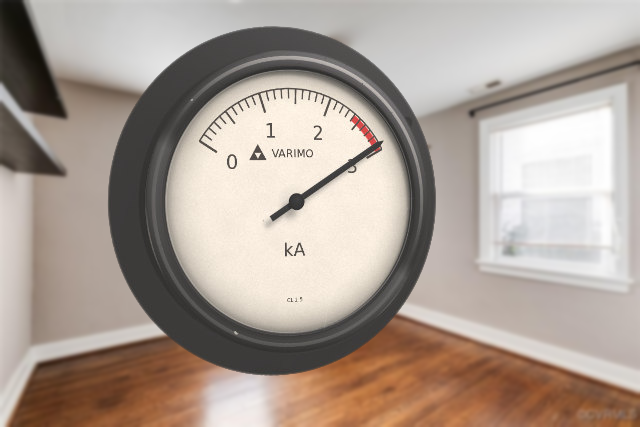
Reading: 2.9 kA
